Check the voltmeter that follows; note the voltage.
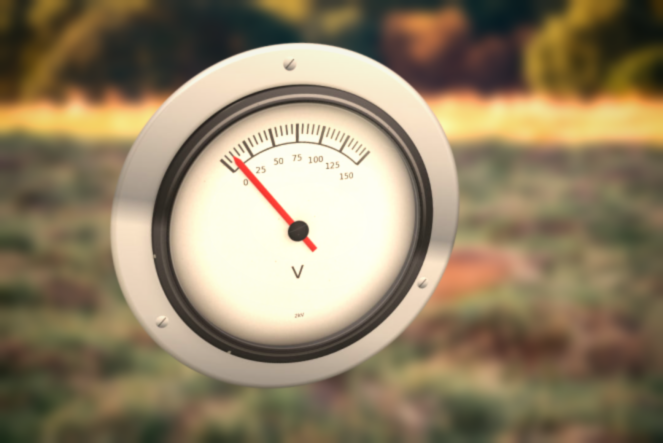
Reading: 10 V
